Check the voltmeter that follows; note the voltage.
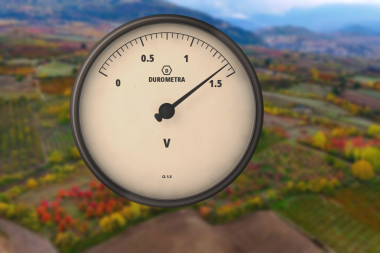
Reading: 1.4 V
